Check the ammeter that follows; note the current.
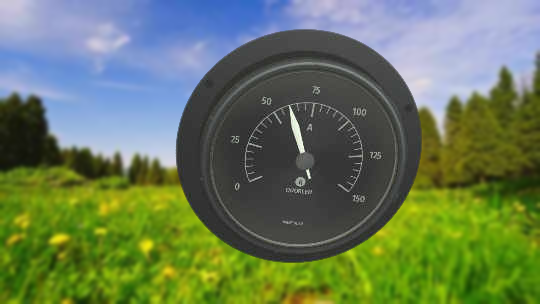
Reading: 60 A
